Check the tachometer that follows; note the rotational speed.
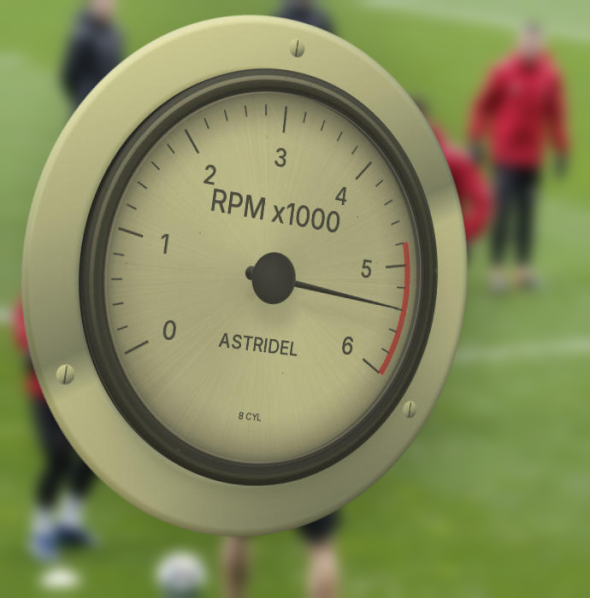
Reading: 5400 rpm
